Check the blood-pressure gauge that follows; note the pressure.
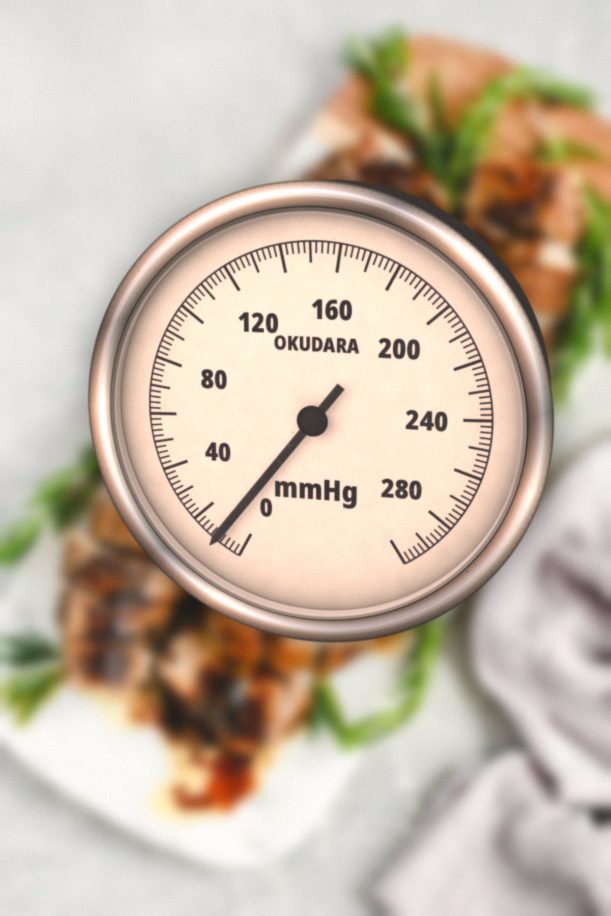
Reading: 10 mmHg
